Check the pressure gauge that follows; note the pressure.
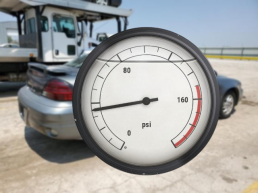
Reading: 35 psi
